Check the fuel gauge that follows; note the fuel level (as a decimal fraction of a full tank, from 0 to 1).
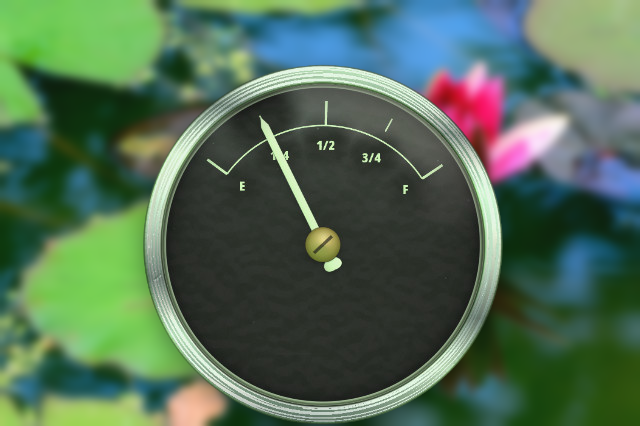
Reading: 0.25
